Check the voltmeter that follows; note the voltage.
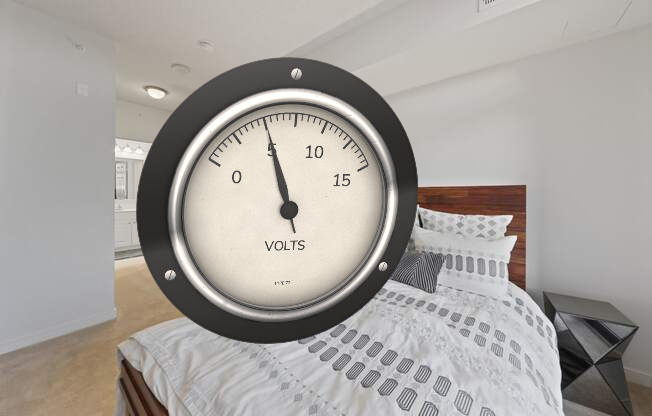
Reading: 5 V
